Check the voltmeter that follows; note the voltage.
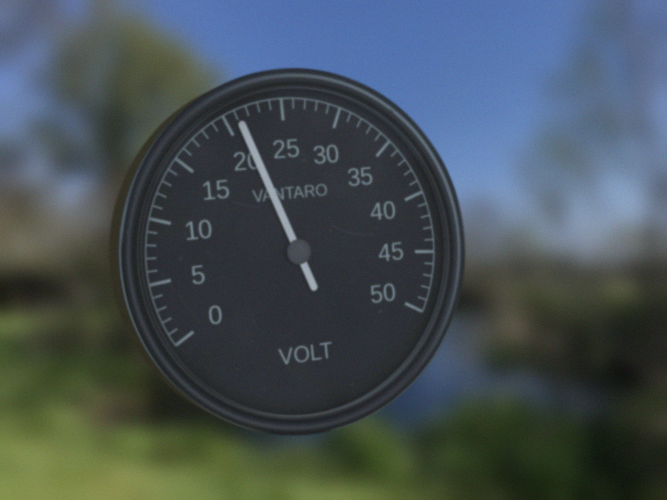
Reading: 21 V
